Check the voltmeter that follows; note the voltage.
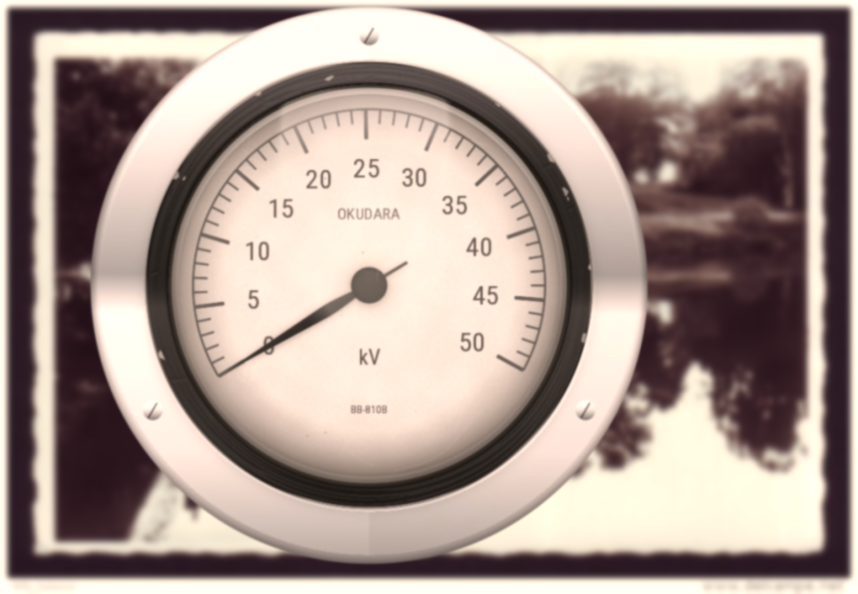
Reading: 0 kV
